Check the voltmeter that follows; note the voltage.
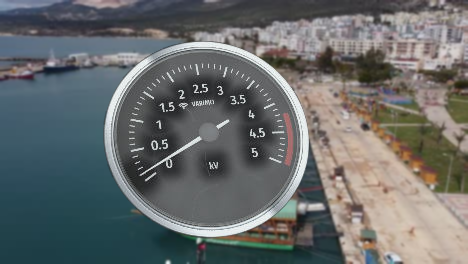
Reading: 0.1 kV
